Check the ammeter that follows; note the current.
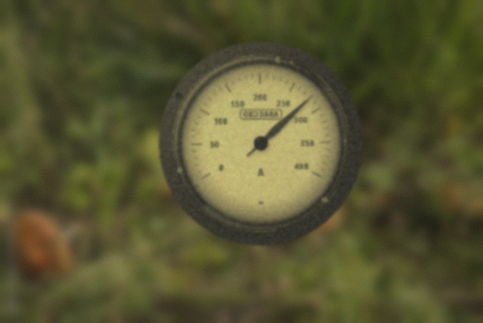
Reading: 280 A
